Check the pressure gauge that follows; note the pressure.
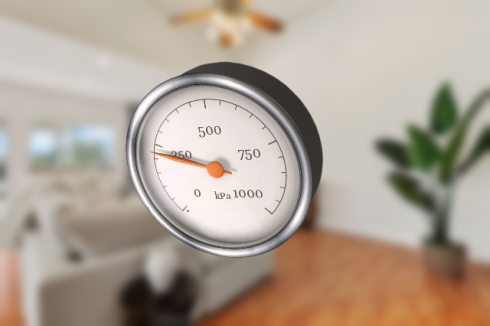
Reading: 225 kPa
